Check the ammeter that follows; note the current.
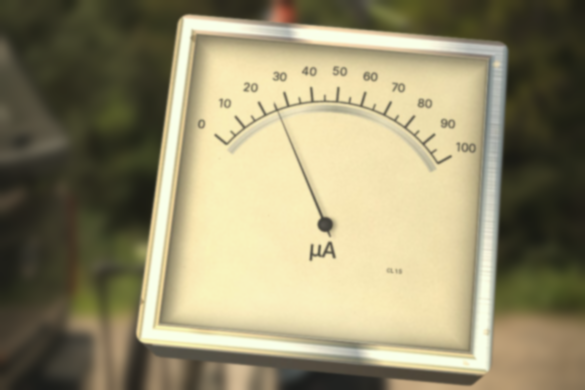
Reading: 25 µA
